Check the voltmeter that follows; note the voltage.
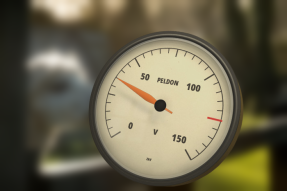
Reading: 35 V
